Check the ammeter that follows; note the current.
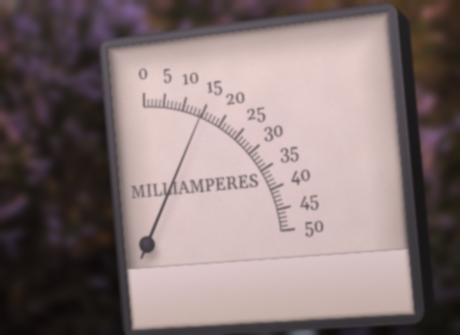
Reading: 15 mA
